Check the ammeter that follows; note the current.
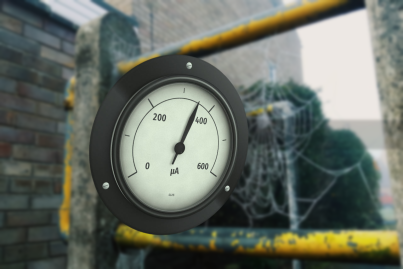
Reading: 350 µA
